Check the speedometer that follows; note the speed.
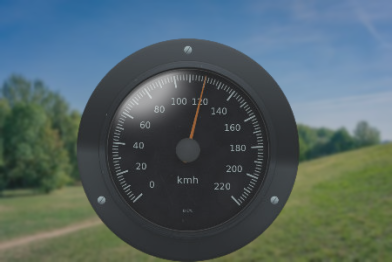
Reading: 120 km/h
